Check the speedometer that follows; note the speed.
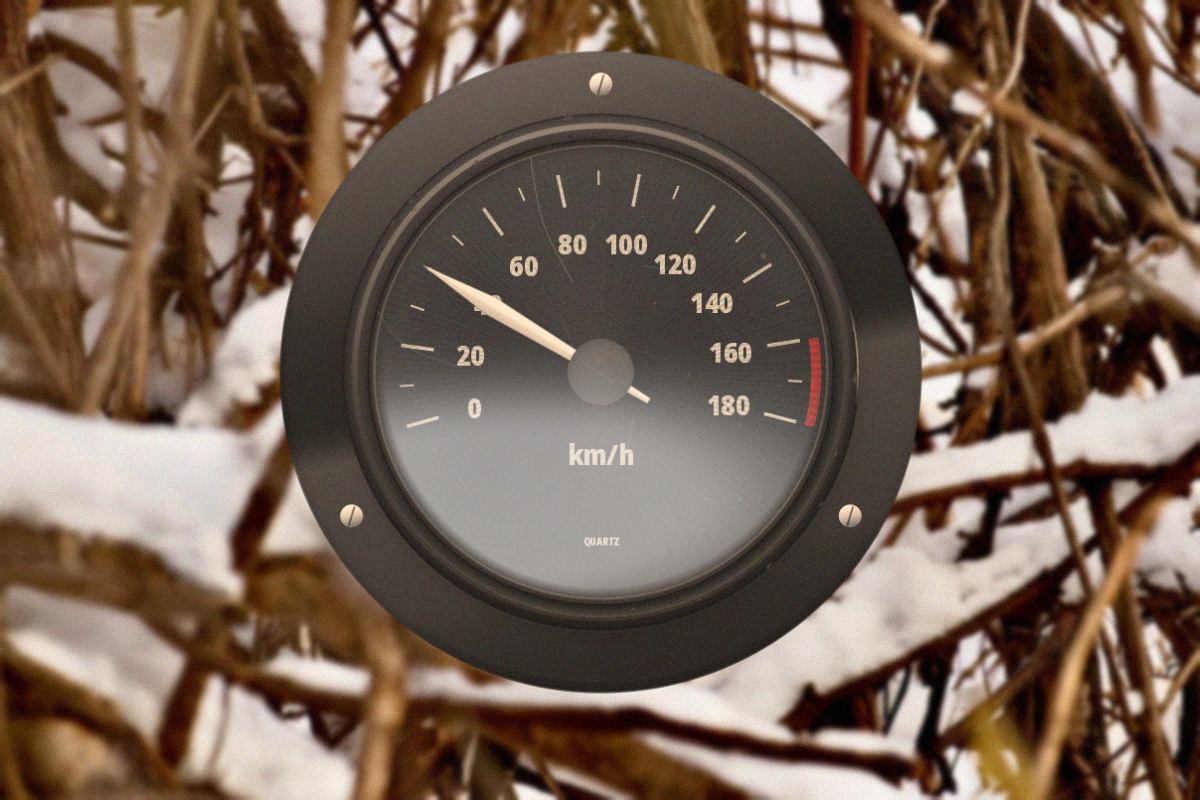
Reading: 40 km/h
